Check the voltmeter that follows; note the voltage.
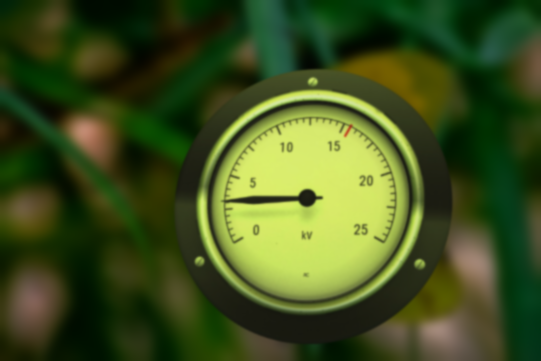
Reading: 3 kV
